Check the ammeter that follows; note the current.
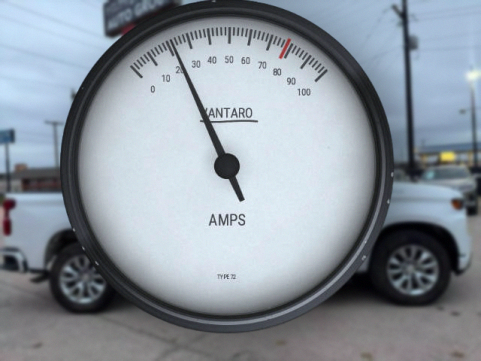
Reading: 22 A
